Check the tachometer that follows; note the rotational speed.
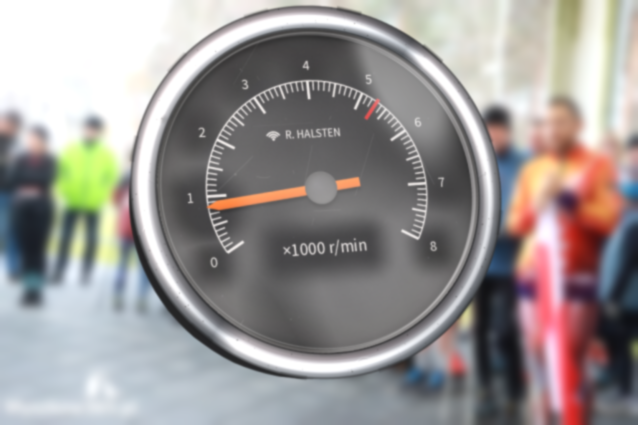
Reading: 800 rpm
